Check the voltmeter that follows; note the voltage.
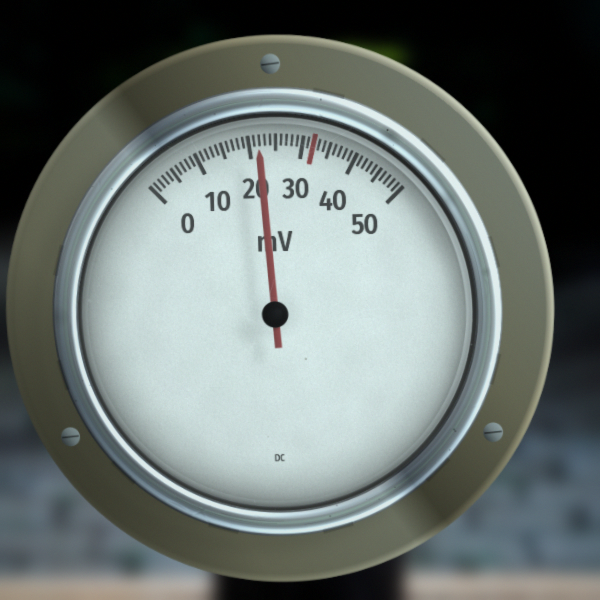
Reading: 22 mV
